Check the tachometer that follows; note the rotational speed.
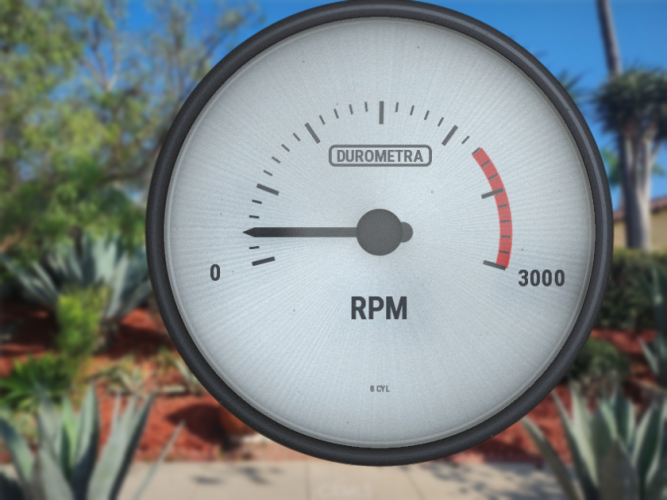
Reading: 200 rpm
